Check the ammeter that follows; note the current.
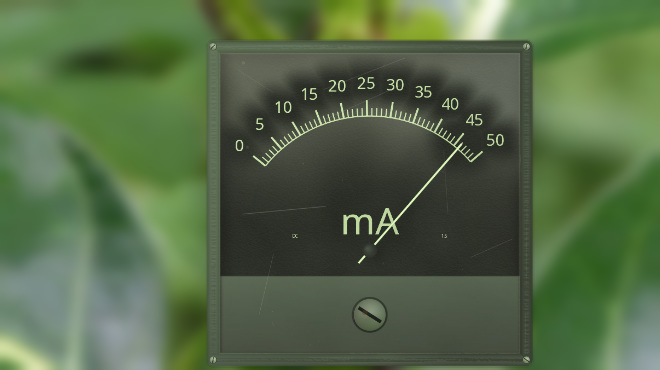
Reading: 46 mA
